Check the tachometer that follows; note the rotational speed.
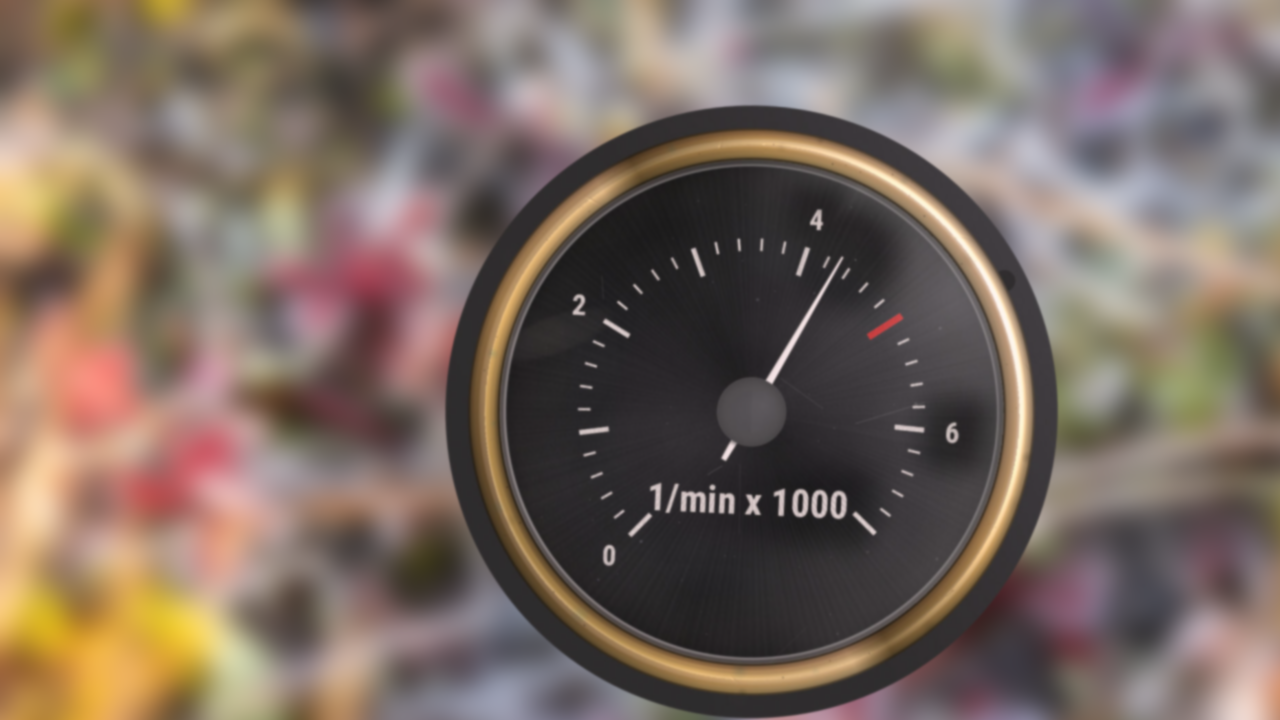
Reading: 4300 rpm
